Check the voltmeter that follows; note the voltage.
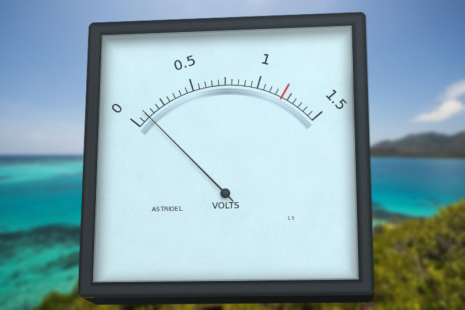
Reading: 0.1 V
